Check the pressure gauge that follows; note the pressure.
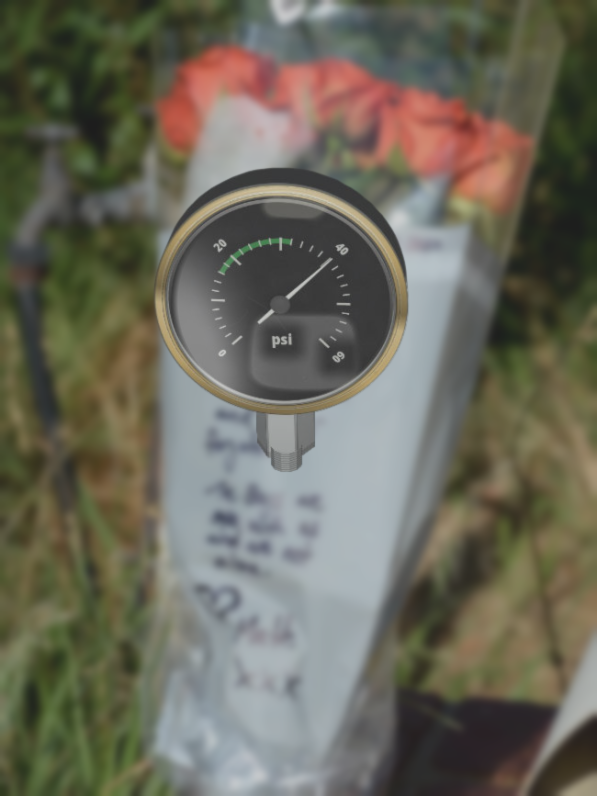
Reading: 40 psi
